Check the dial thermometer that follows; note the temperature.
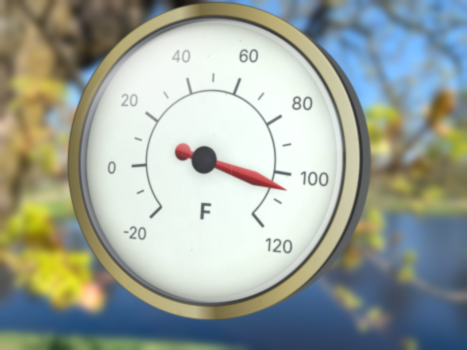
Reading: 105 °F
